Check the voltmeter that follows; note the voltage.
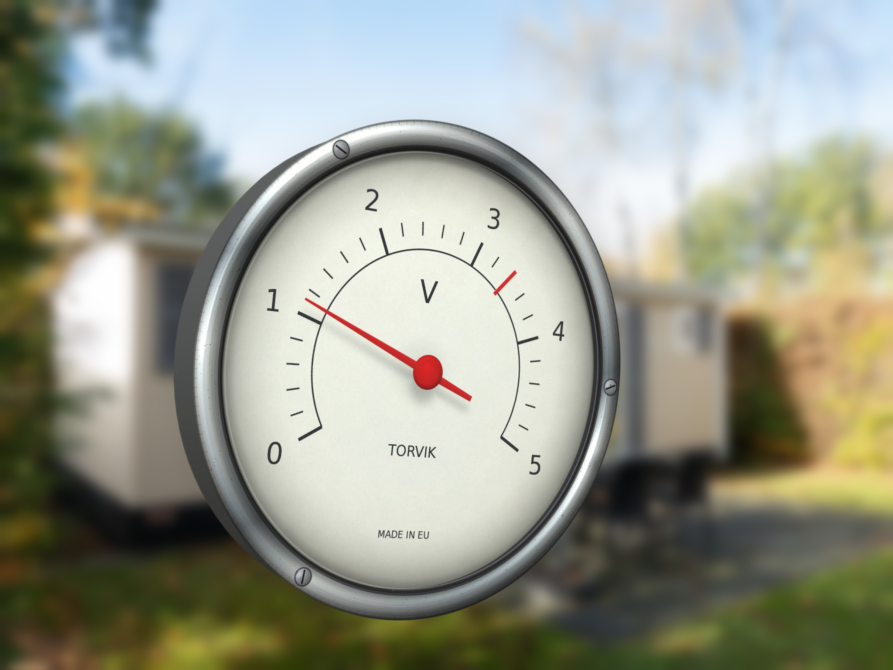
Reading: 1.1 V
